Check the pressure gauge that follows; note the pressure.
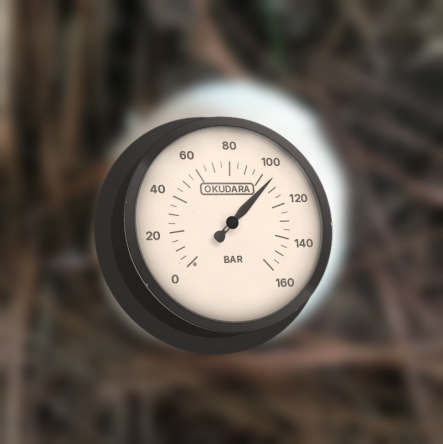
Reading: 105 bar
